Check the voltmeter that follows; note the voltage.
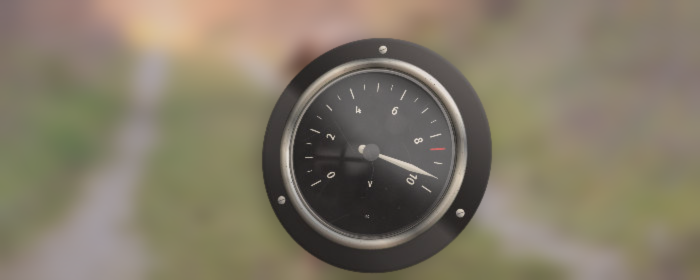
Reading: 9.5 V
